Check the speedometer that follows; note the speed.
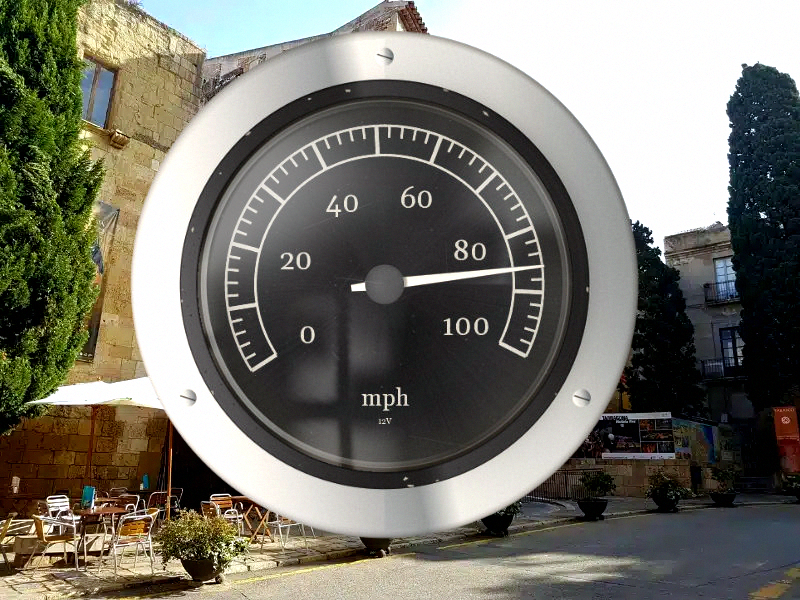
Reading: 86 mph
